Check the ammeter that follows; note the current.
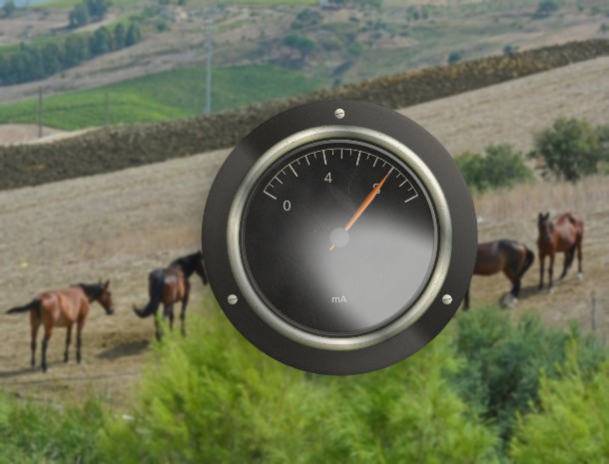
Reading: 8 mA
